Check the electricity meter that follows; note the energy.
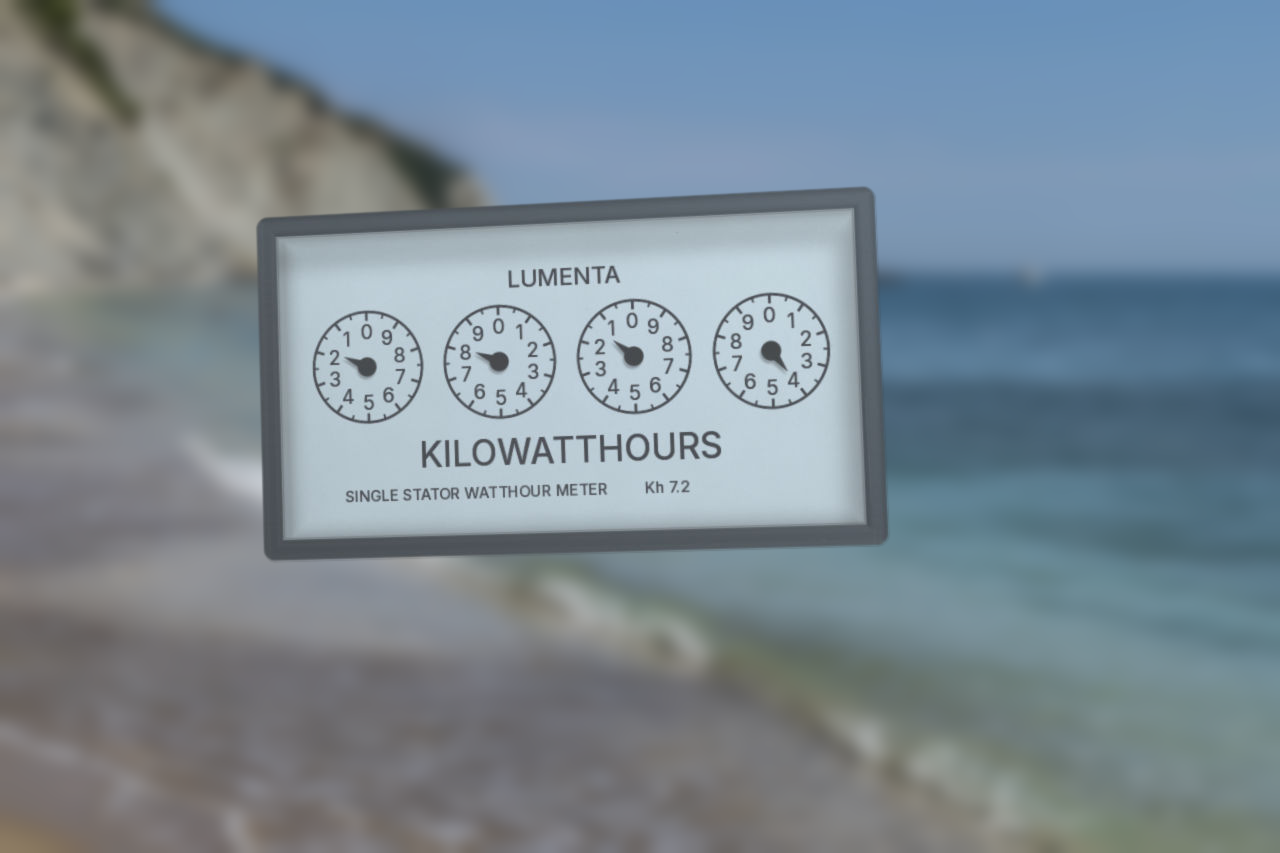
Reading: 1814 kWh
